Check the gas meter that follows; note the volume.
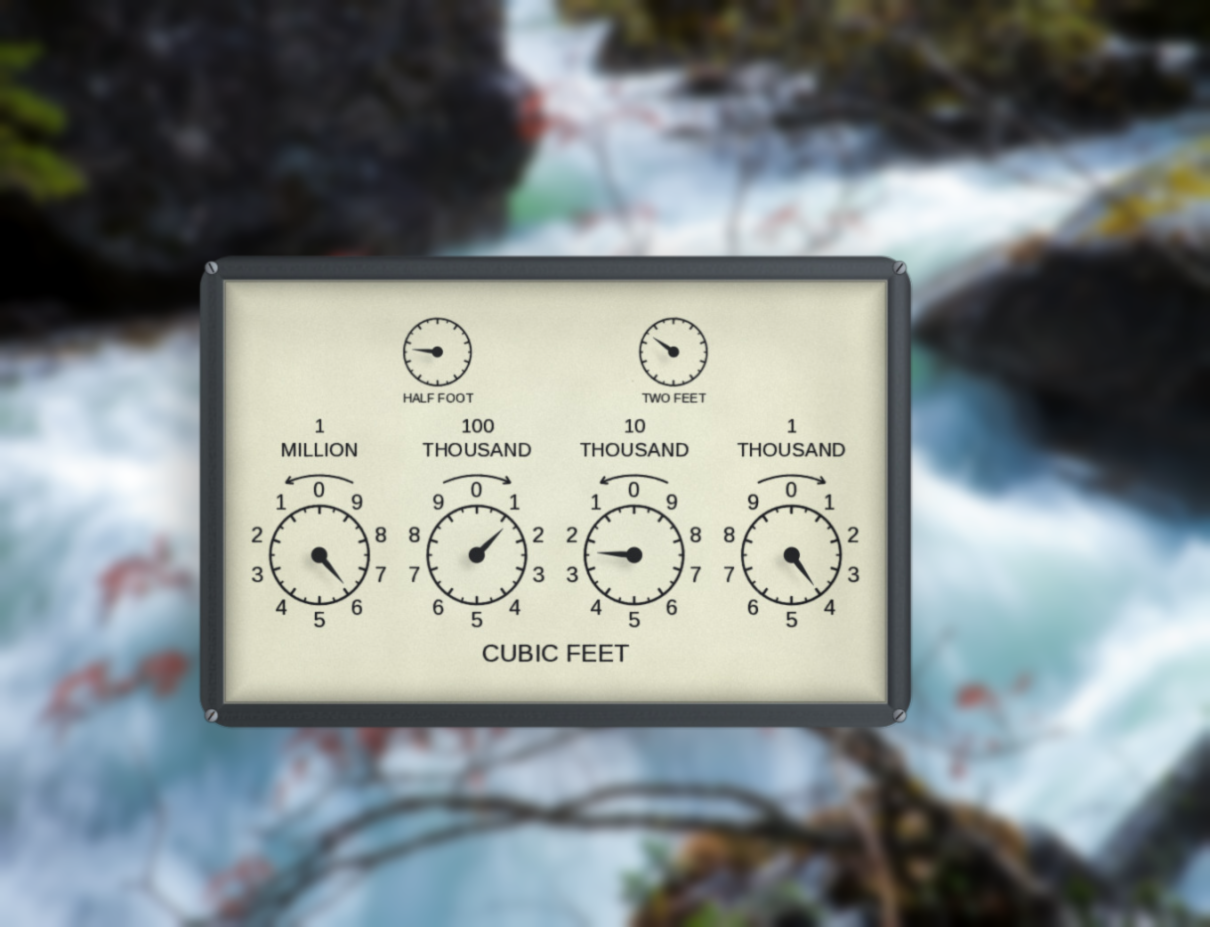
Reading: 612400 ft³
